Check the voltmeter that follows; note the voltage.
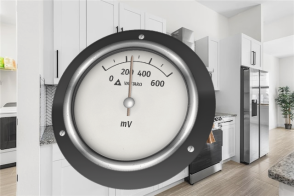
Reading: 250 mV
